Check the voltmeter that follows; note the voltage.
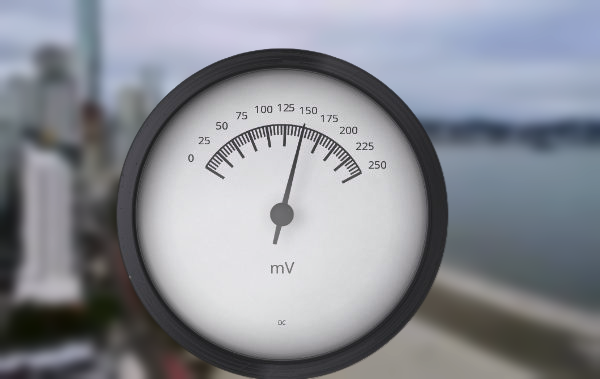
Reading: 150 mV
